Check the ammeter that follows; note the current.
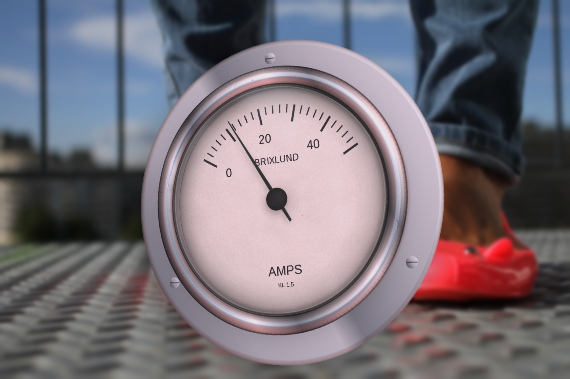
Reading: 12 A
